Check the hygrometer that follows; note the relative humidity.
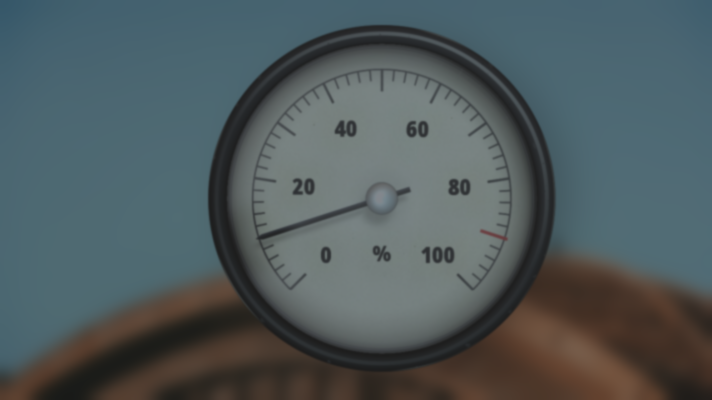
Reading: 10 %
